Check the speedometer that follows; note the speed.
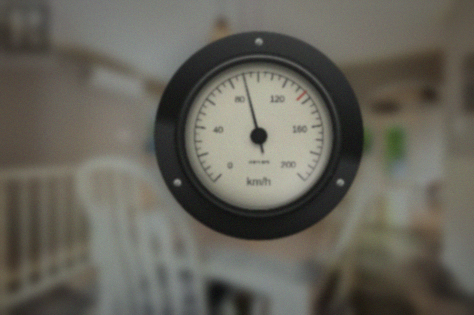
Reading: 90 km/h
